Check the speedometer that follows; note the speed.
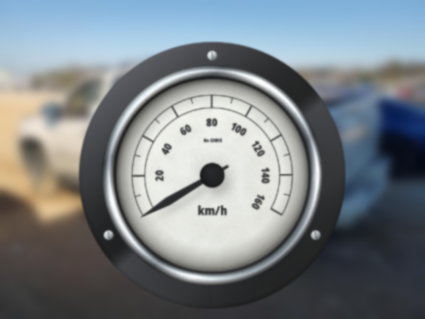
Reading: 0 km/h
